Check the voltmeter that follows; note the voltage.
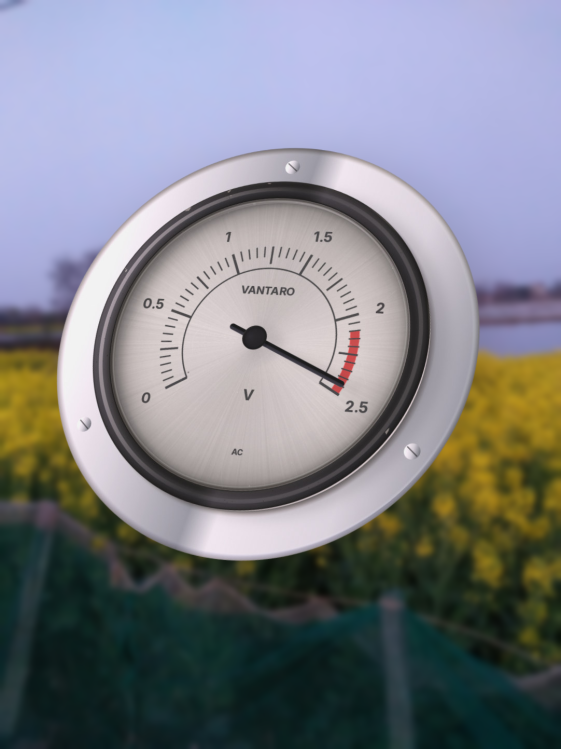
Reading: 2.45 V
